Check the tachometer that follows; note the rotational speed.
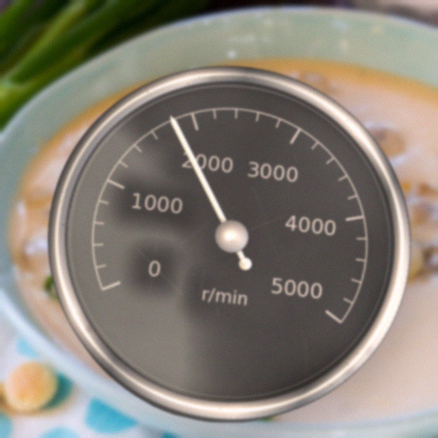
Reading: 1800 rpm
